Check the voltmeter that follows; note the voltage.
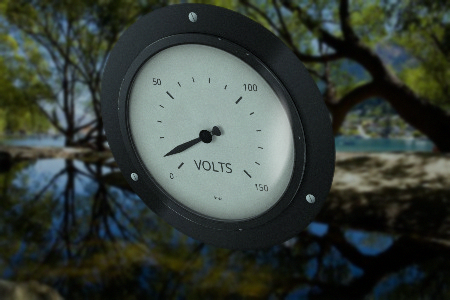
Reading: 10 V
